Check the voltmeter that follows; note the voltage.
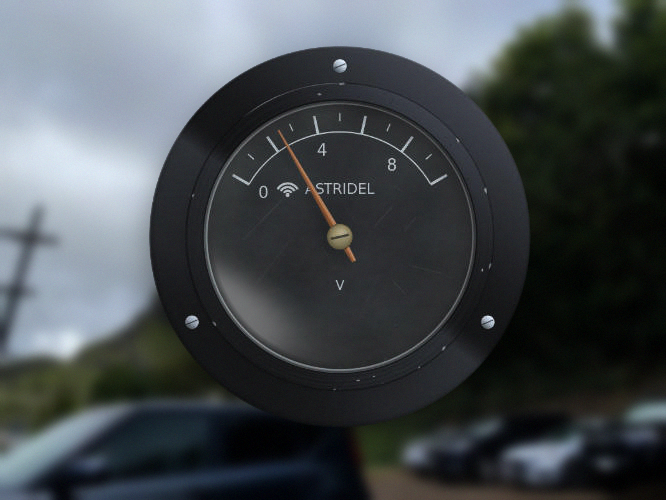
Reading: 2.5 V
